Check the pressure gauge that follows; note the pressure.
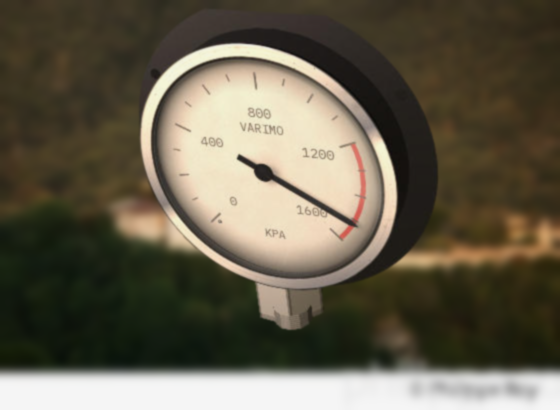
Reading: 1500 kPa
